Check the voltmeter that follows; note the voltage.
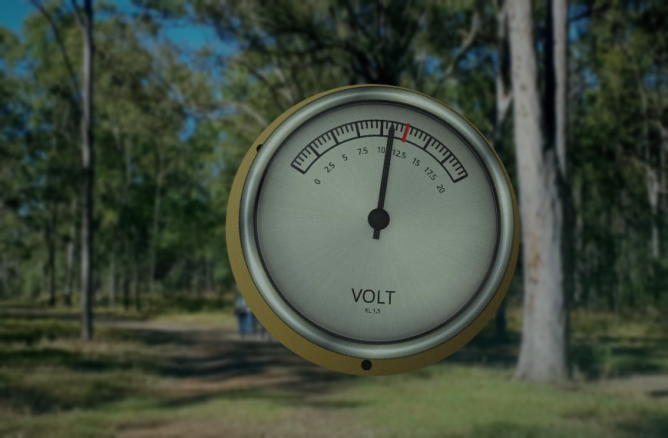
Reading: 11 V
